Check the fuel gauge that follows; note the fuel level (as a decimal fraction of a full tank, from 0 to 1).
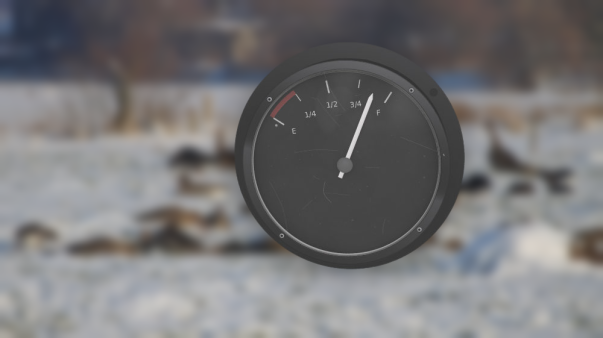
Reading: 0.875
